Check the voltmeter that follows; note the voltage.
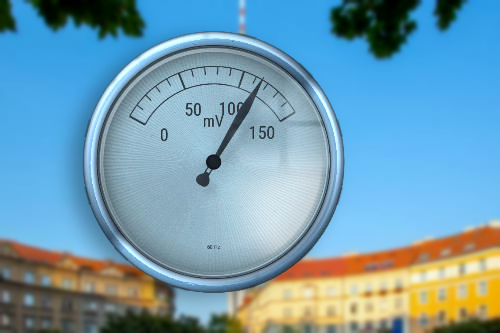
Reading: 115 mV
